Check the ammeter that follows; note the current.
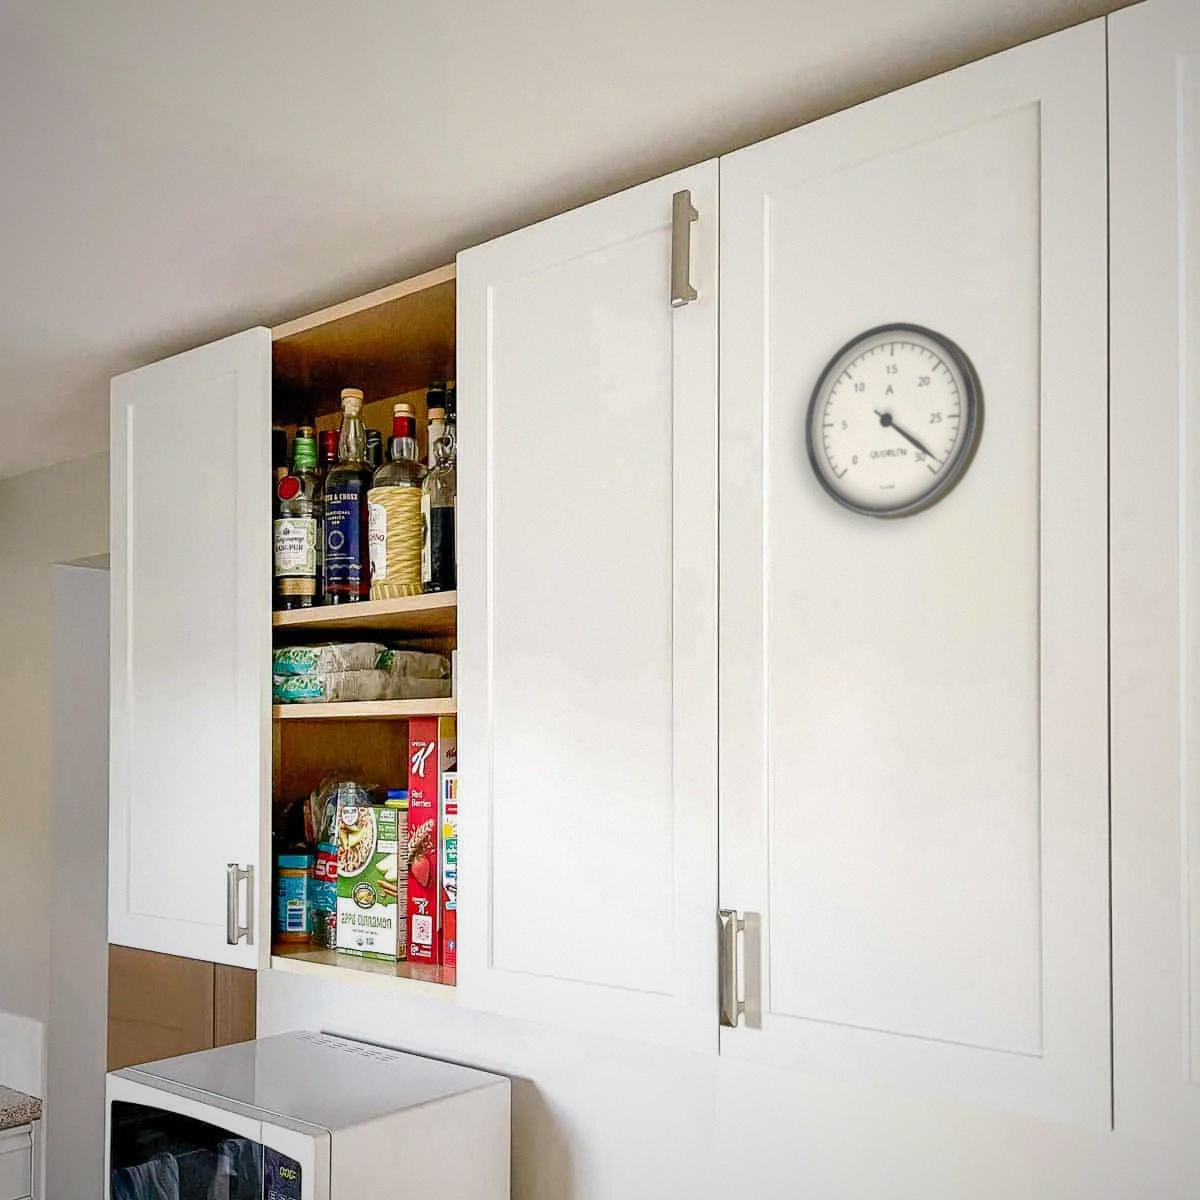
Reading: 29 A
